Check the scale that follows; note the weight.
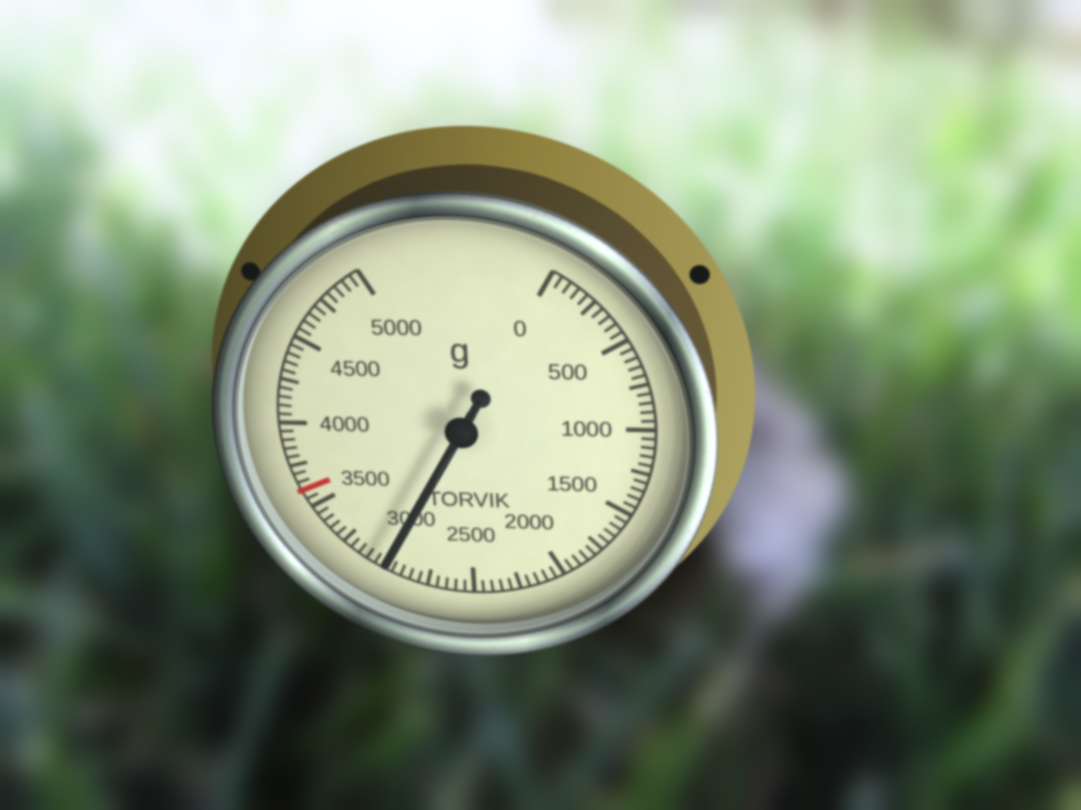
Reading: 3000 g
